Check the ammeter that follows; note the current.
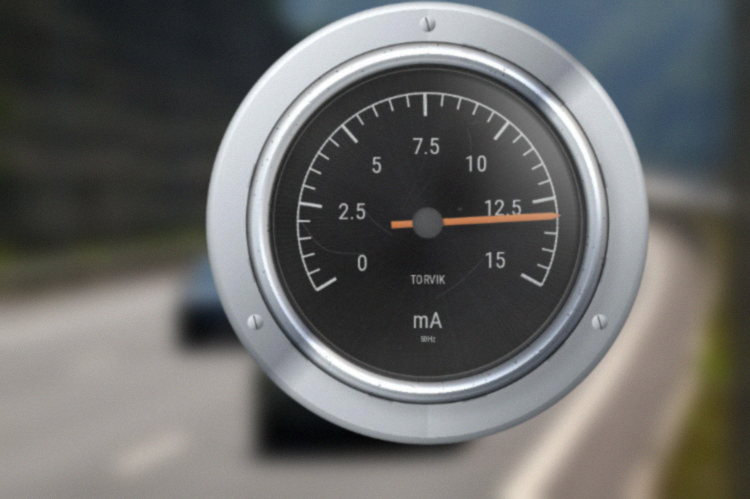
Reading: 13 mA
